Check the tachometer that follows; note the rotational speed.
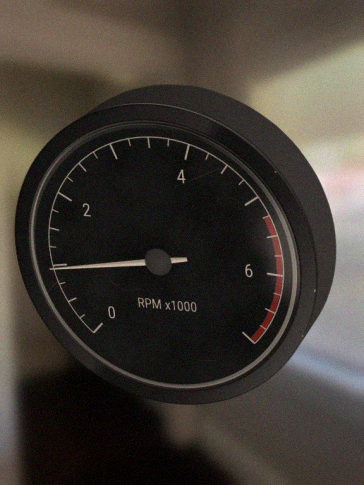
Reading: 1000 rpm
